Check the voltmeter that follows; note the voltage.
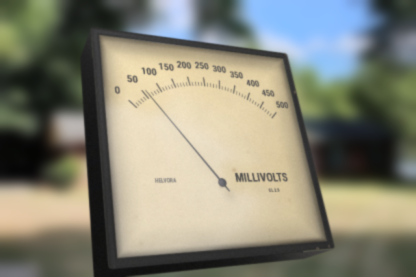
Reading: 50 mV
